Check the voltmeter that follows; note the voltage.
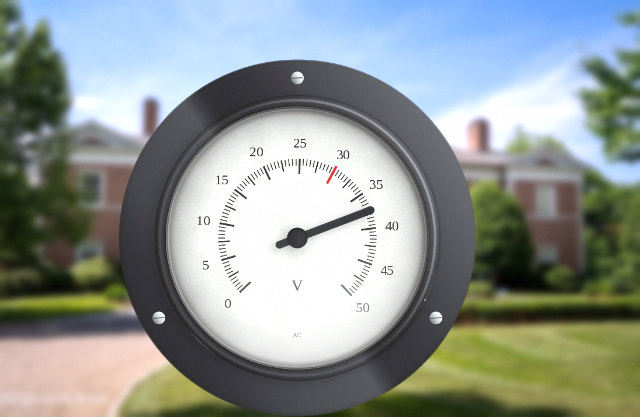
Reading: 37.5 V
